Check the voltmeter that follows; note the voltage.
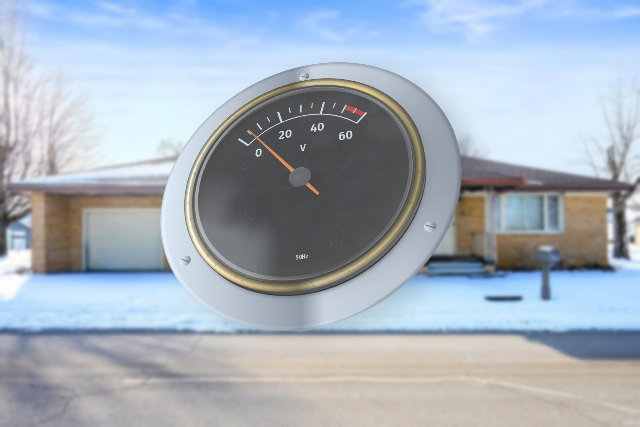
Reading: 5 V
